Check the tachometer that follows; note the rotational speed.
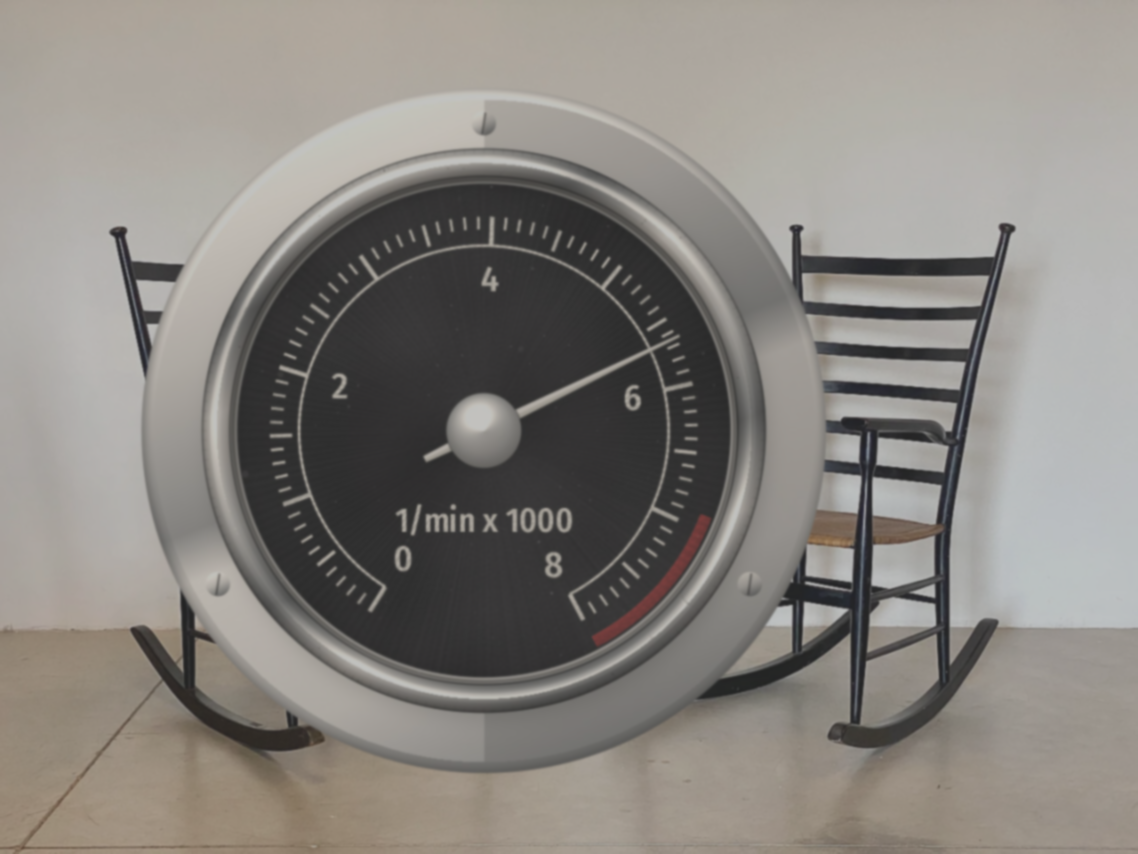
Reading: 5650 rpm
